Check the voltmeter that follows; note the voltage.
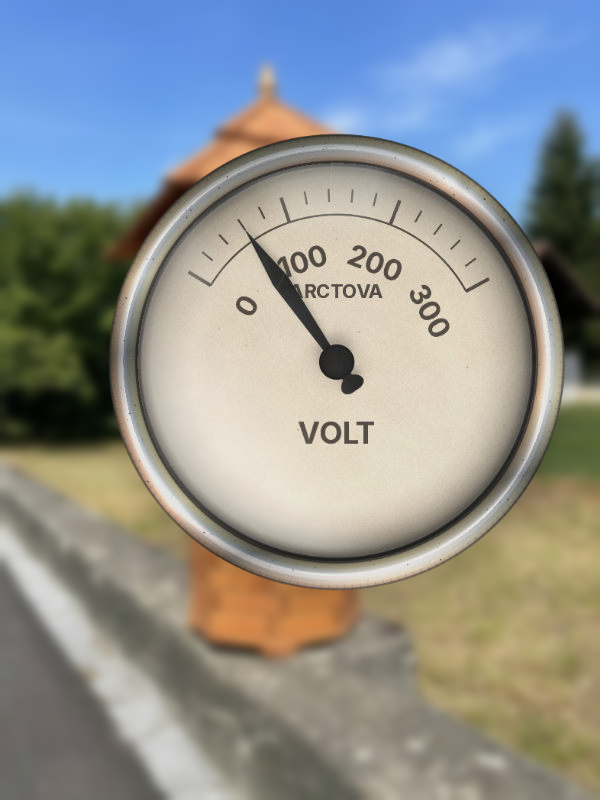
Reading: 60 V
